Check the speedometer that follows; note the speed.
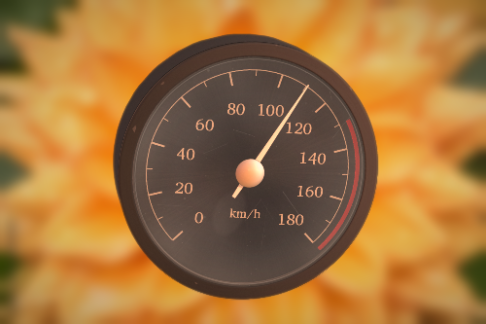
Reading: 110 km/h
